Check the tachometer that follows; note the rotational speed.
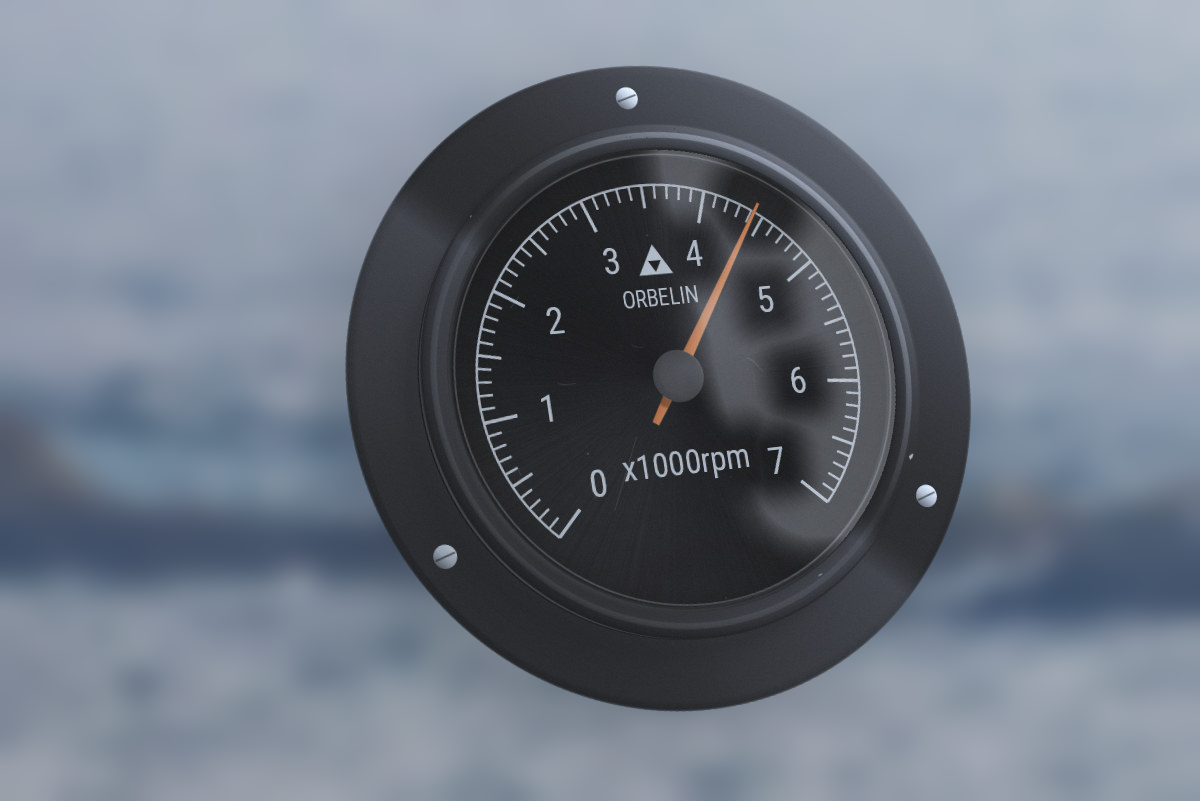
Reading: 4400 rpm
